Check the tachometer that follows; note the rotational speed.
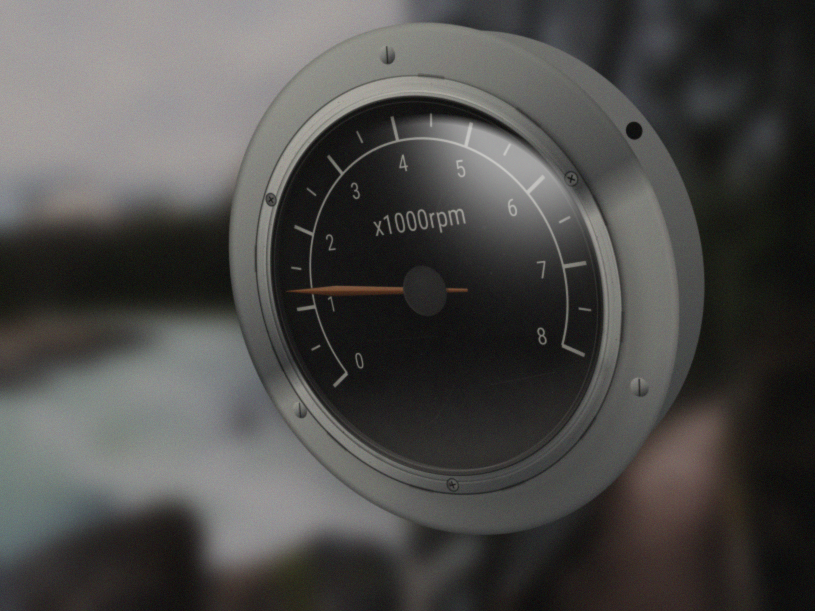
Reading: 1250 rpm
